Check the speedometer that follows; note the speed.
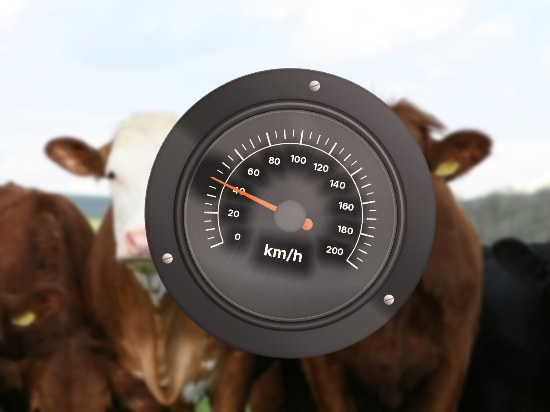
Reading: 40 km/h
